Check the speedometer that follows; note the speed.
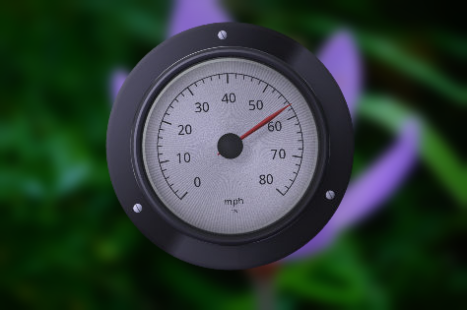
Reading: 57 mph
